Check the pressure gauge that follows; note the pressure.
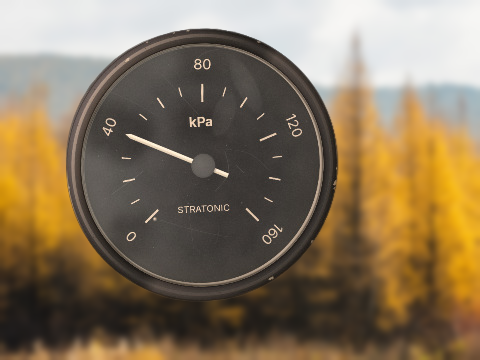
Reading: 40 kPa
